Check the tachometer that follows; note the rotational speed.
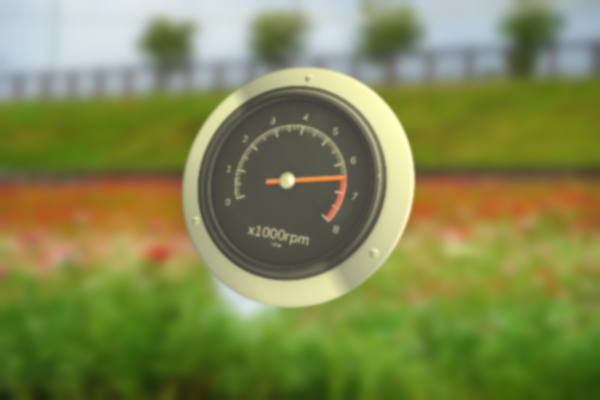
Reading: 6500 rpm
